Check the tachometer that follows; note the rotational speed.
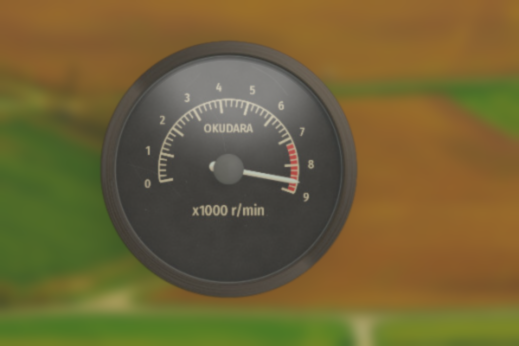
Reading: 8600 rpm
